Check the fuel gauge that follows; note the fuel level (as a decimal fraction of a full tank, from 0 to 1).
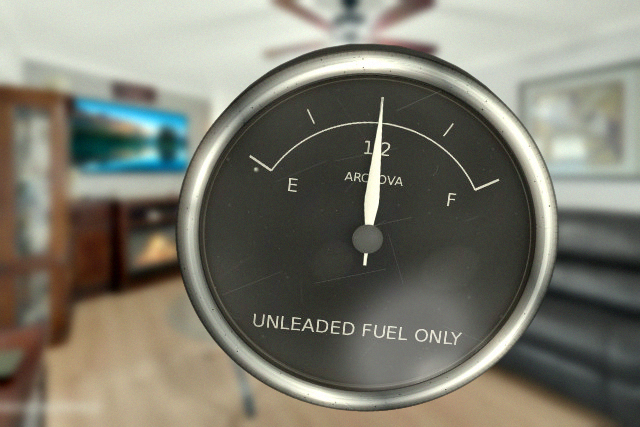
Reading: 0.5
